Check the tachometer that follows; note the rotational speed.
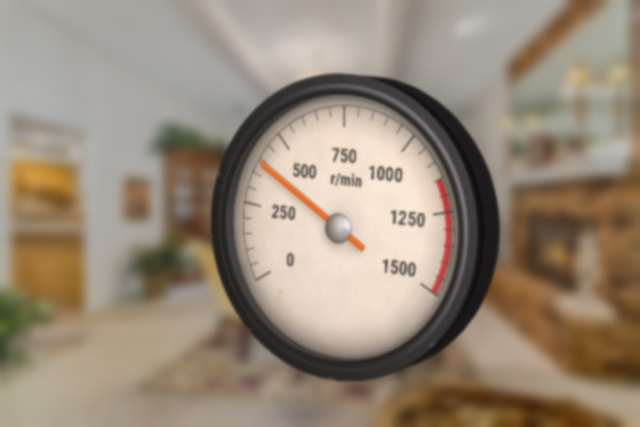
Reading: 400 rpm
